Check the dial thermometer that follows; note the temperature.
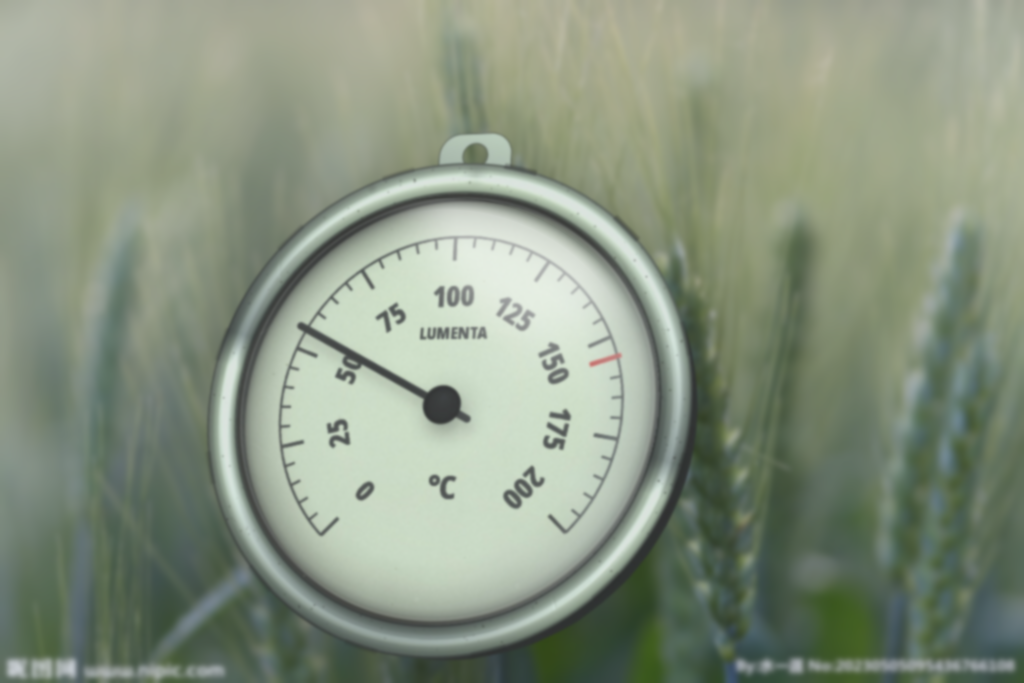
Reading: 55 °C
